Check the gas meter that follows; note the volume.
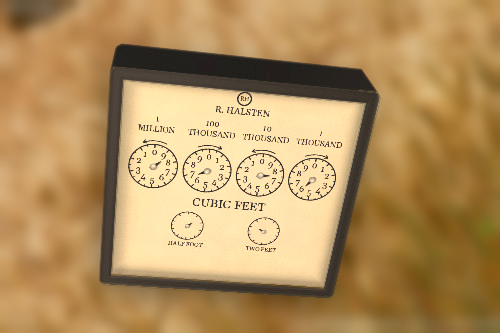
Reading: 867600 ft³
